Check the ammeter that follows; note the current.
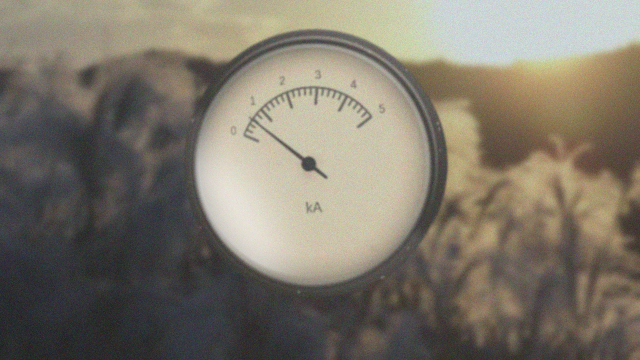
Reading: 0.6 kA
